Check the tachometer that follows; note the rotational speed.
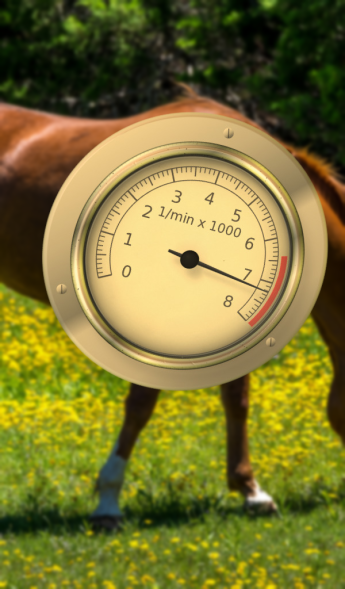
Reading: 7200 rpm
